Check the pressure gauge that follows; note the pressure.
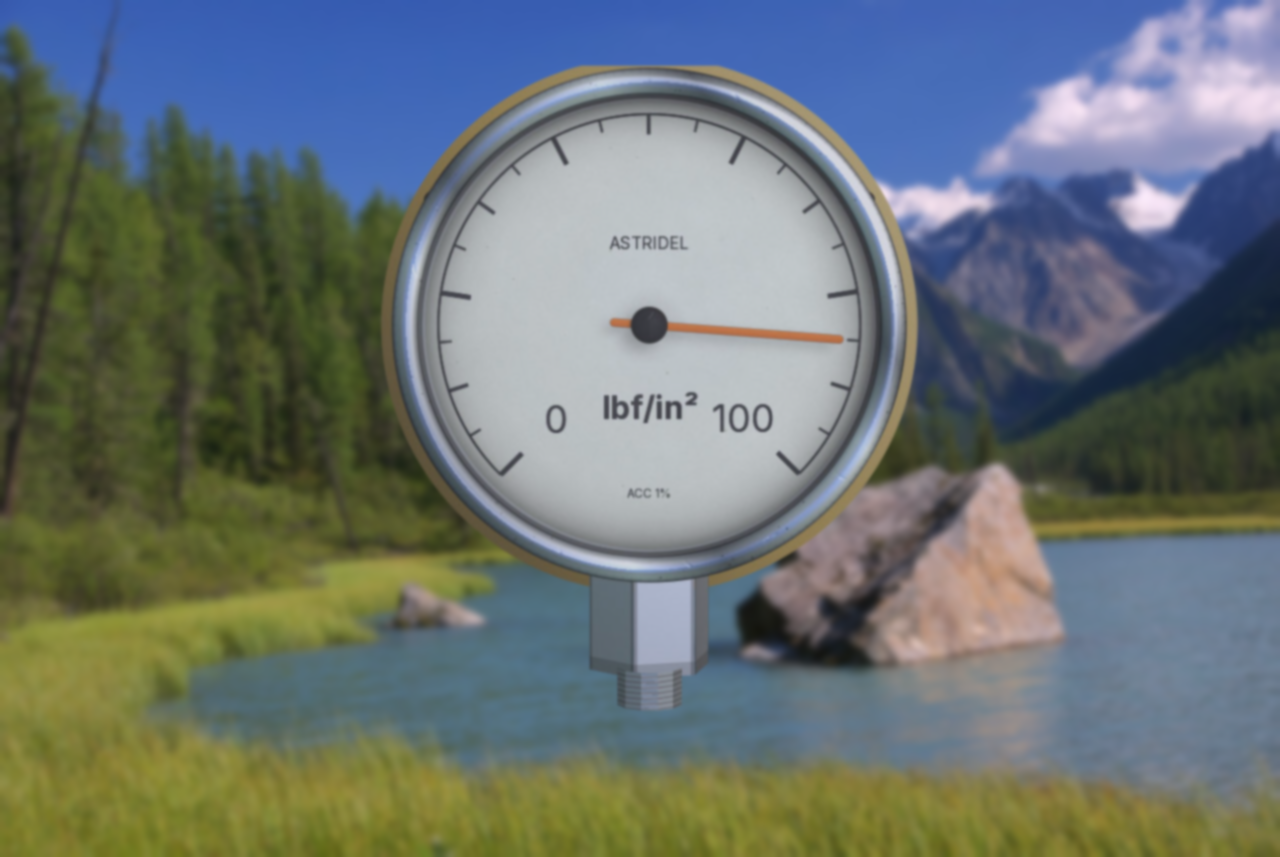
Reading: 85 psi
